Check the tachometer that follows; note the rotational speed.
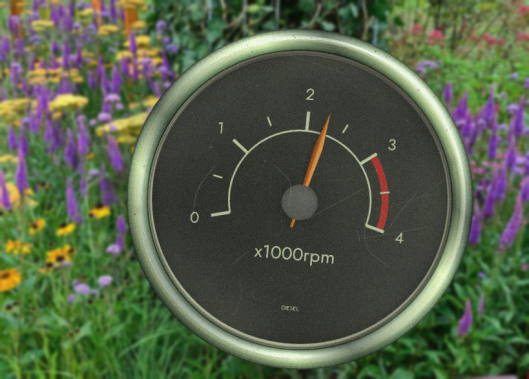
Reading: 2250 rpm
